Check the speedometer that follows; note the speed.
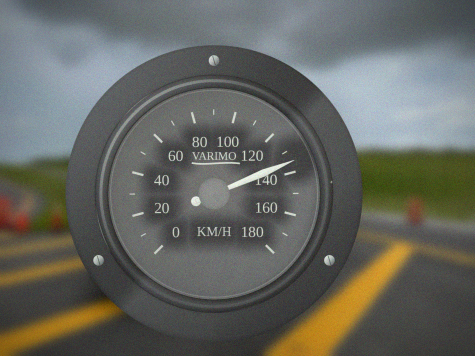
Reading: 135 km/h
